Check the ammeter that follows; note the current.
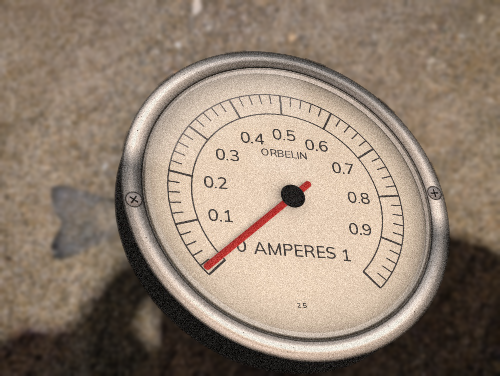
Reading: 0.01 A
